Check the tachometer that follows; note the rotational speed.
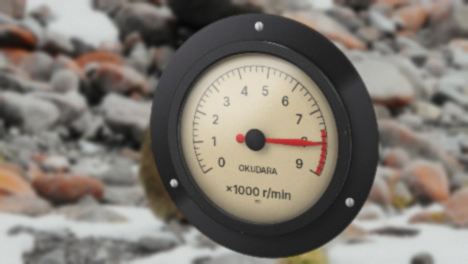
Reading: 8000 rpm
